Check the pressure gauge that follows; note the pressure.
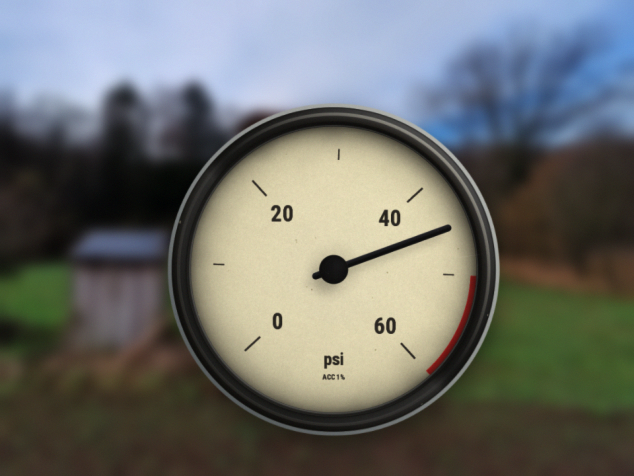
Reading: 45 psi
